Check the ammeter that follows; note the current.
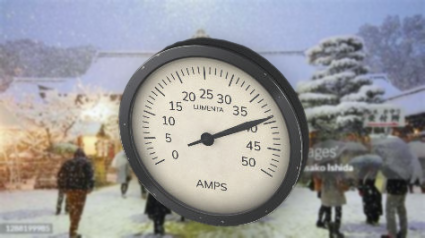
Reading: 39 A
